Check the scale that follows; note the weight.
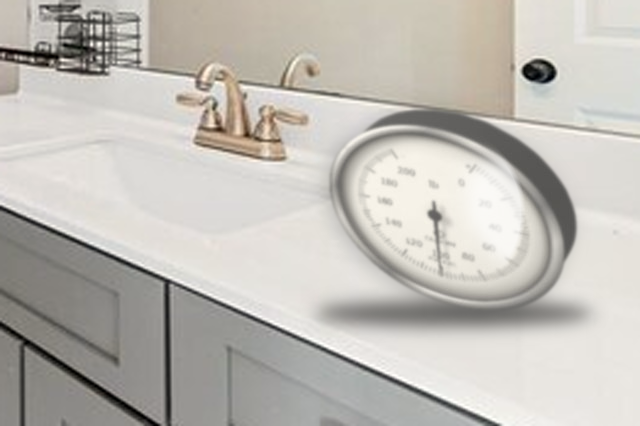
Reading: 100 lb
